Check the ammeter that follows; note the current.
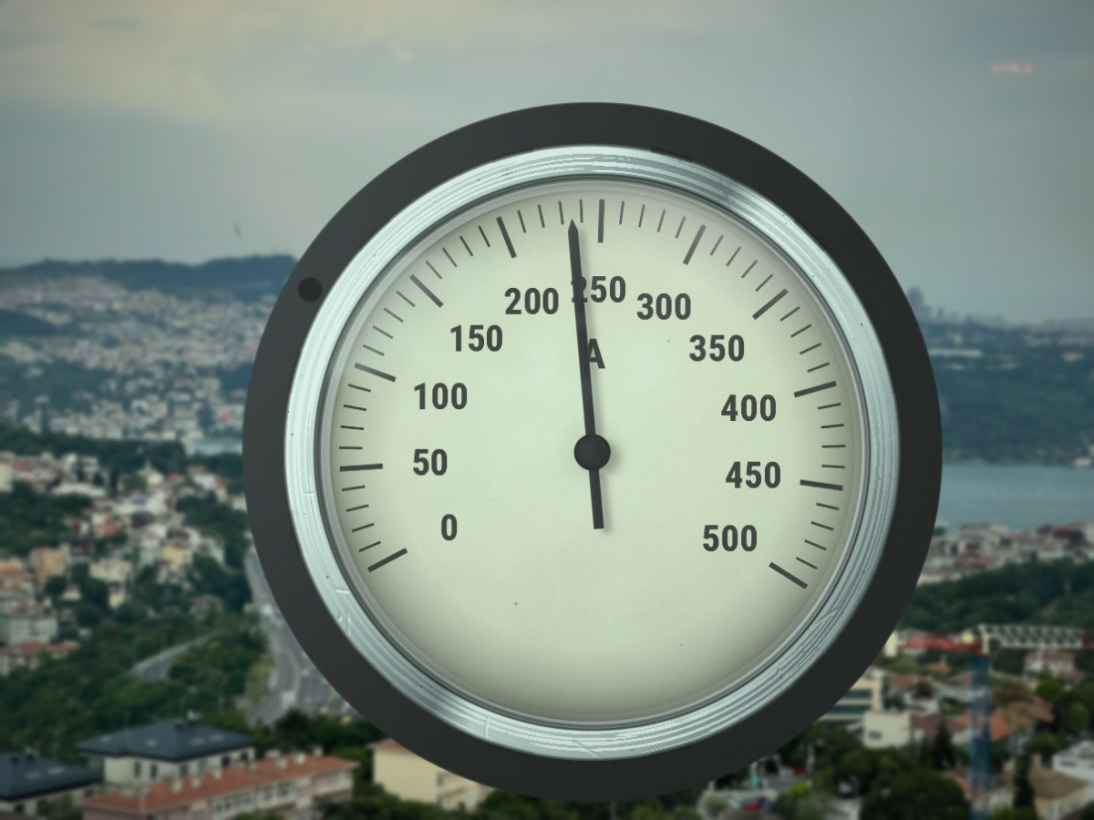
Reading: 235 A
